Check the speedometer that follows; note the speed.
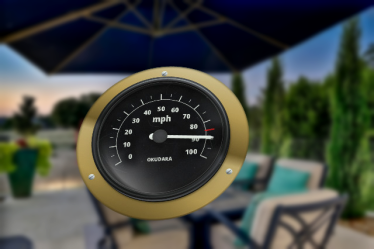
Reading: 90 mph
